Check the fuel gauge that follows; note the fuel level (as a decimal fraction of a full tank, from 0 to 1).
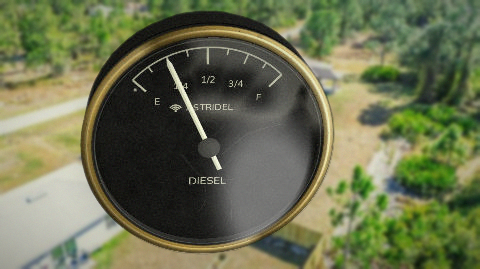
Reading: 0.25
